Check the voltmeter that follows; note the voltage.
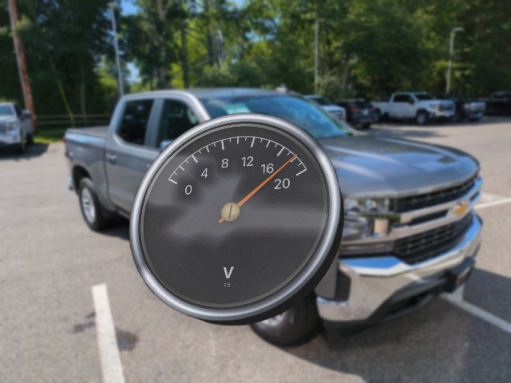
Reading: 18 V
